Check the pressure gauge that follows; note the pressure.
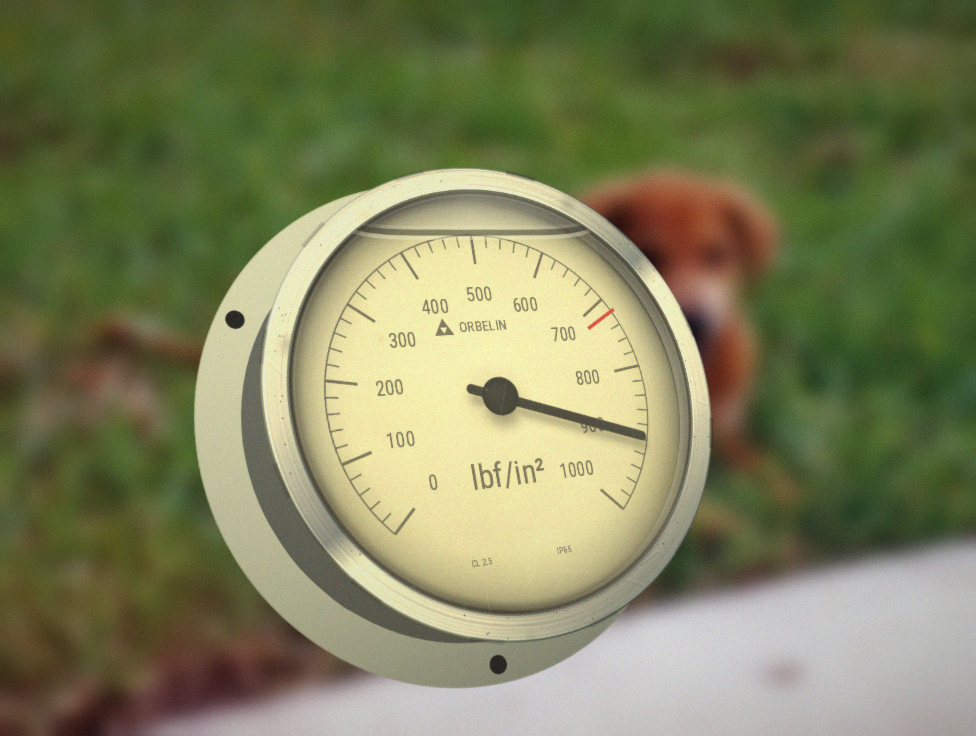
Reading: 900 psi
